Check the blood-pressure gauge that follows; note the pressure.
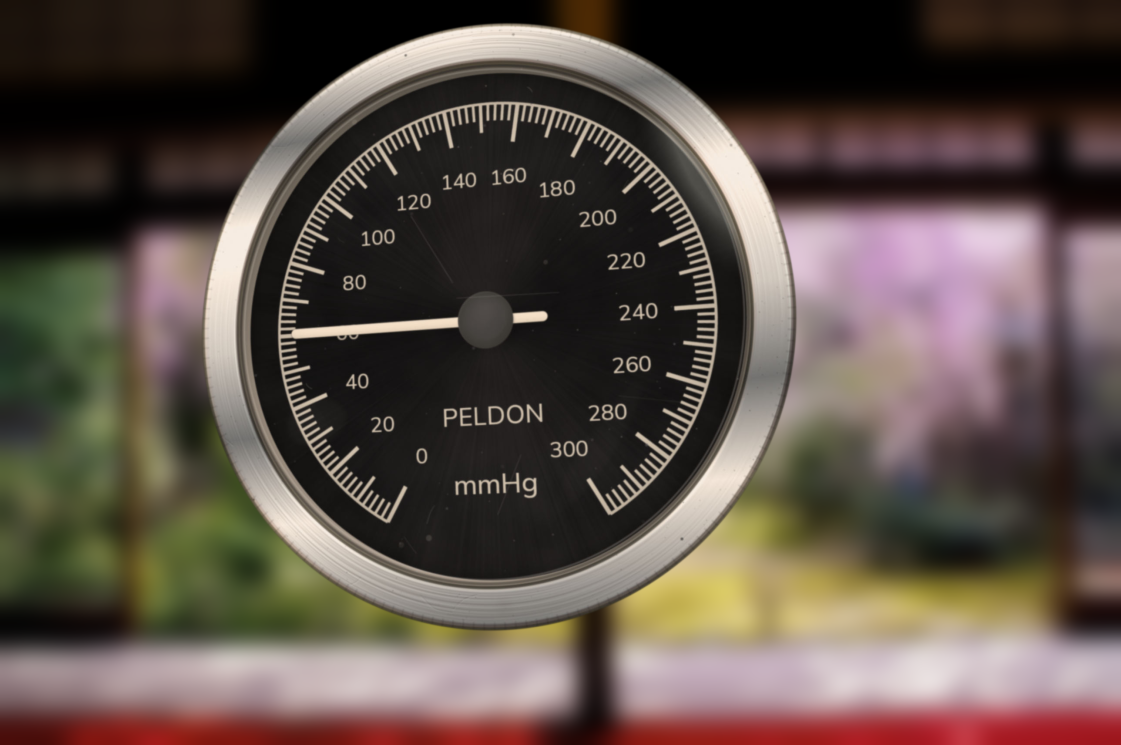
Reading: 60 mmHg
